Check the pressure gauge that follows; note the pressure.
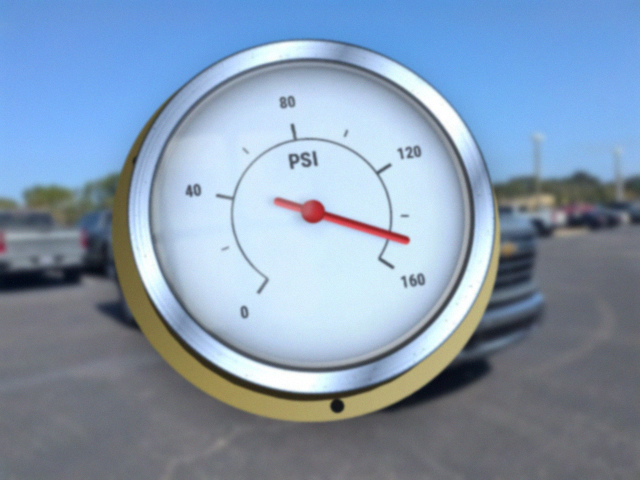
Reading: 150 psi
